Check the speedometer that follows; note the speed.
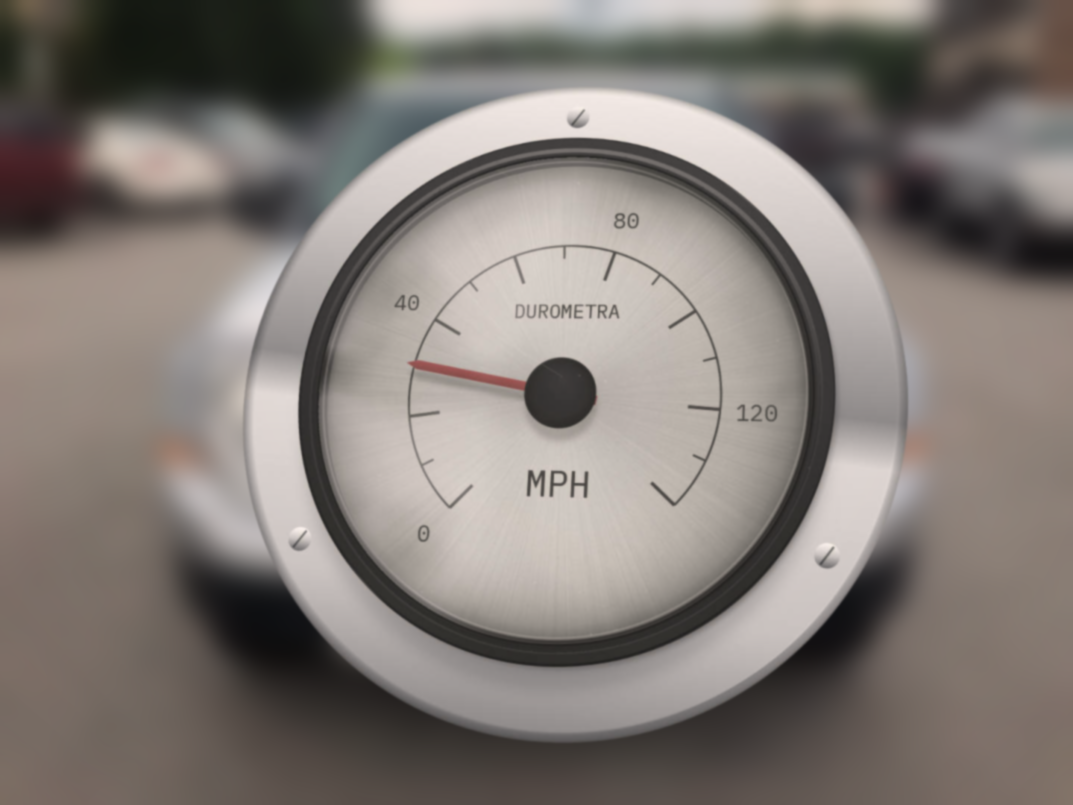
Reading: 30 mph
